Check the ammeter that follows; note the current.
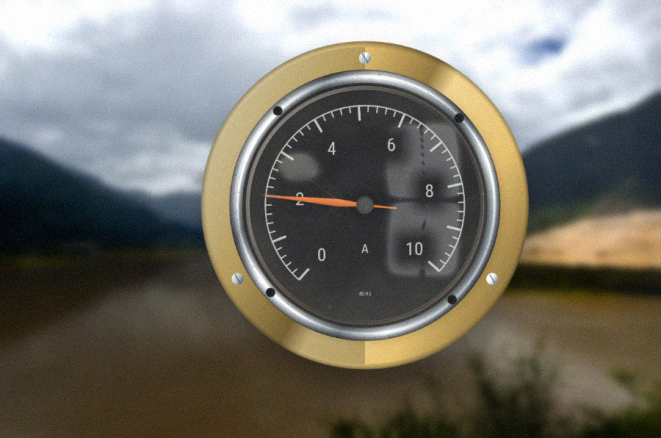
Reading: 2 A
